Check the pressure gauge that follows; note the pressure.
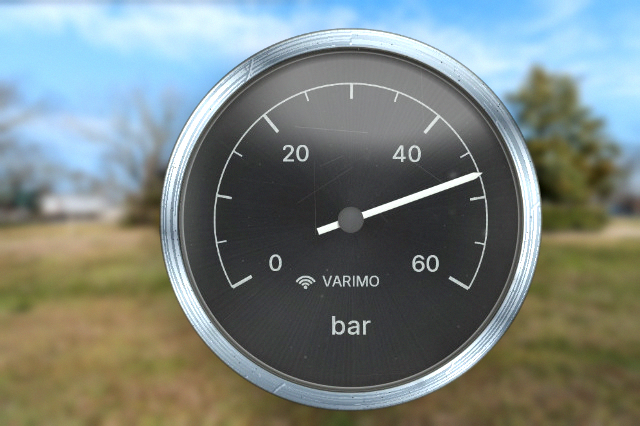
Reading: 47.5 bar
